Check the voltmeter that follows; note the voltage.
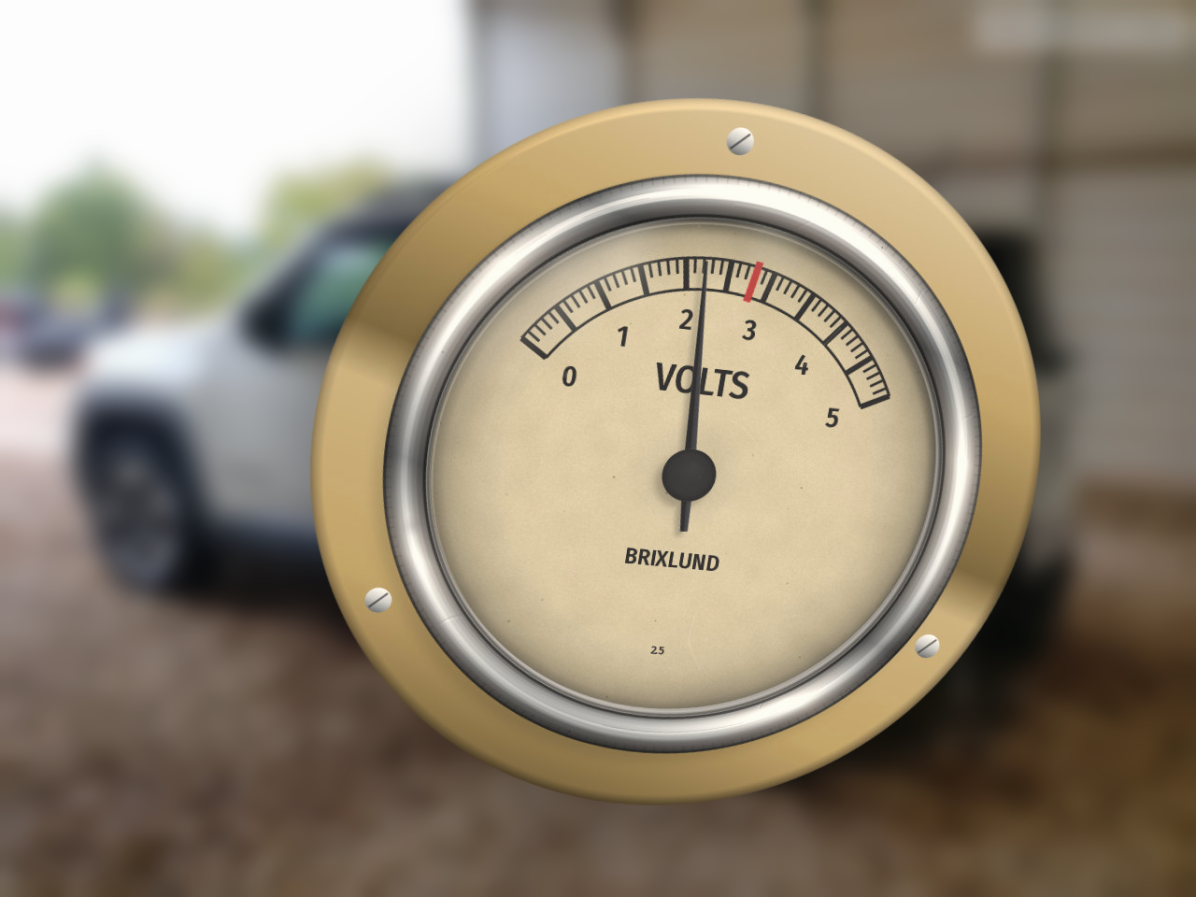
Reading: 2.2 V
